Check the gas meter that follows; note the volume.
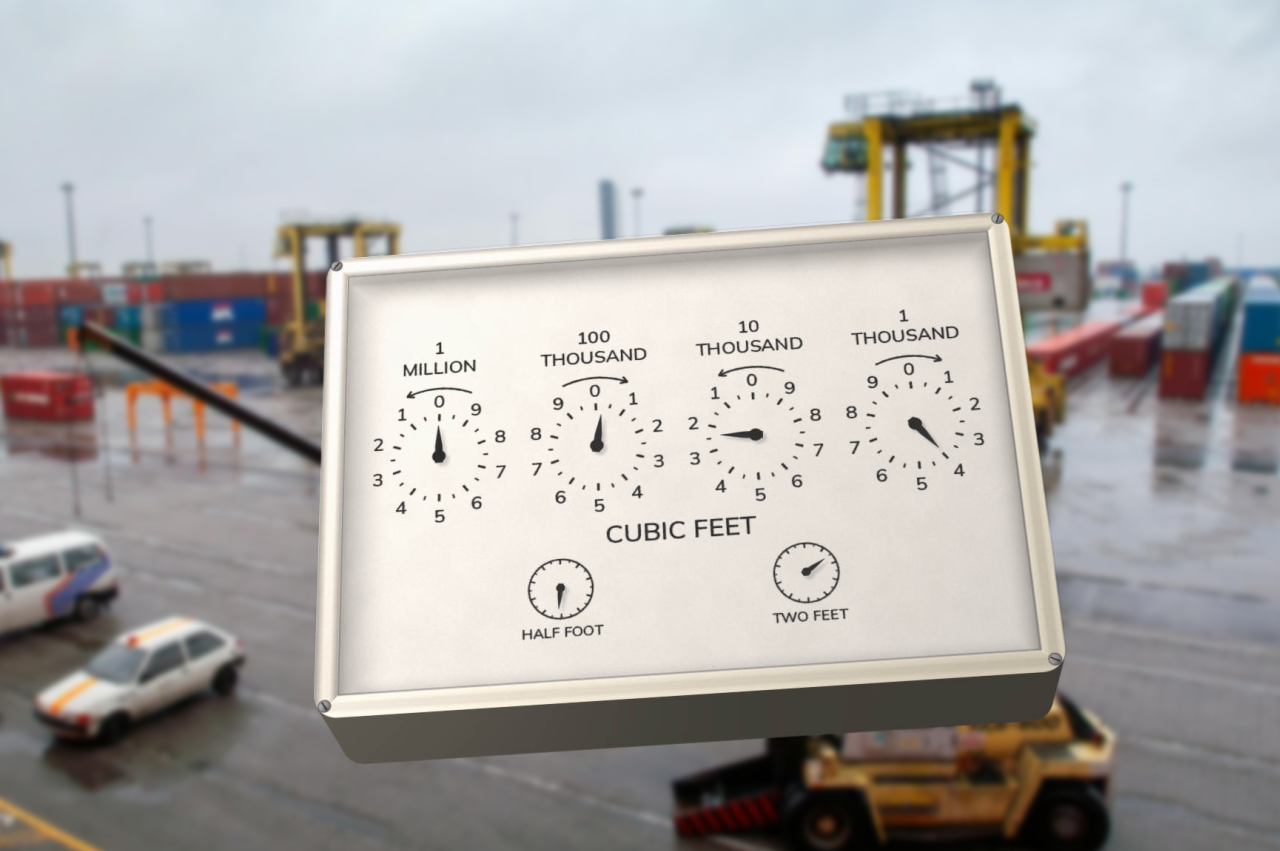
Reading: 2400 ft³
